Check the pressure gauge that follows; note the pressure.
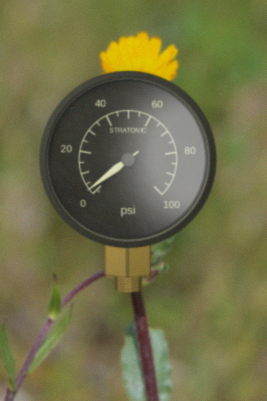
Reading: 2.5 psi
